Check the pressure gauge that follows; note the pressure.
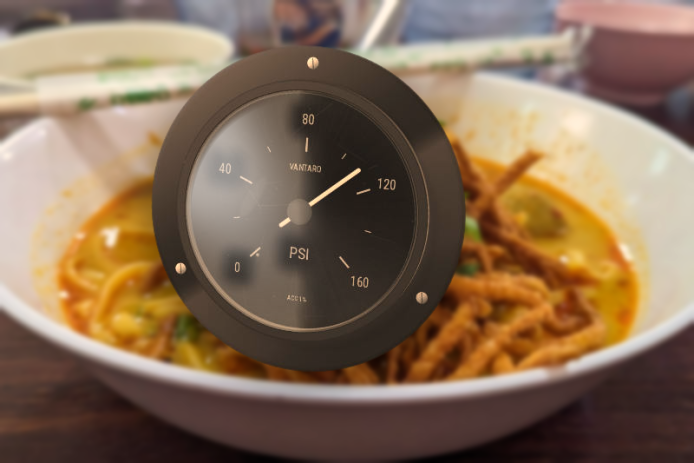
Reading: 110 psi
